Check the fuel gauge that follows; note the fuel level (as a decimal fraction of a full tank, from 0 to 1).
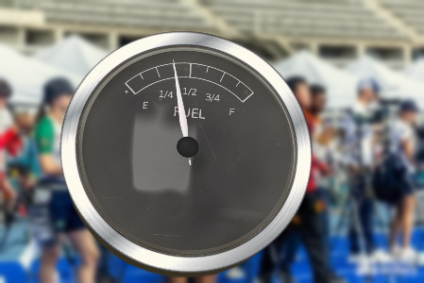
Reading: 0.375
